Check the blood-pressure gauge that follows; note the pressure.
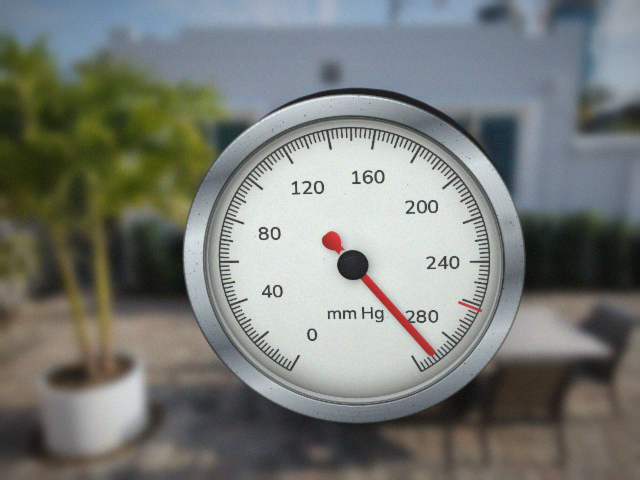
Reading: 290 mmHg
